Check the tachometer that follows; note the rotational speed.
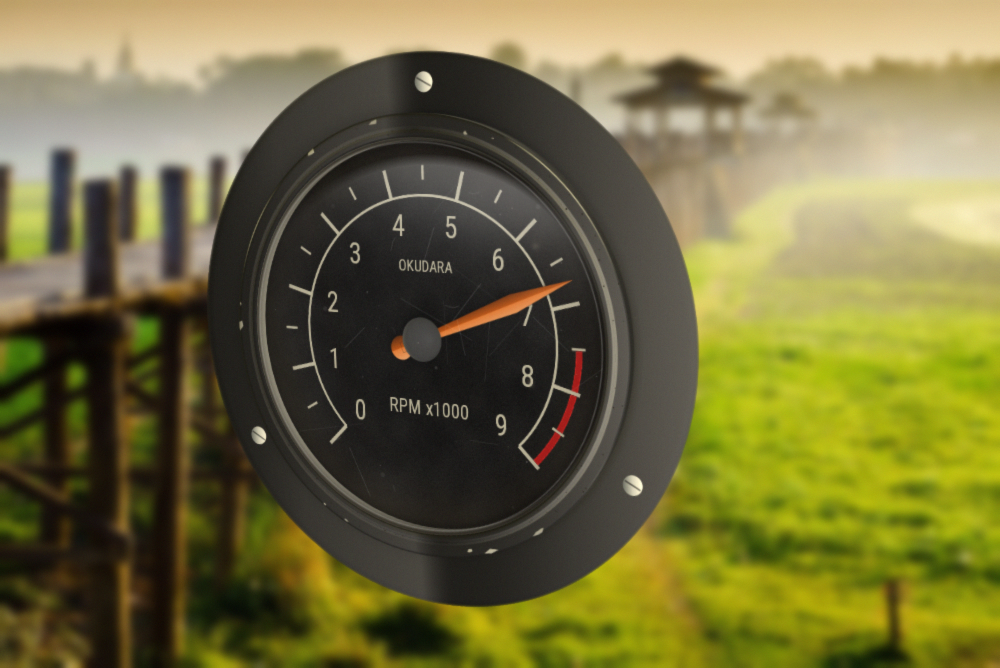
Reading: 6750 rpm
